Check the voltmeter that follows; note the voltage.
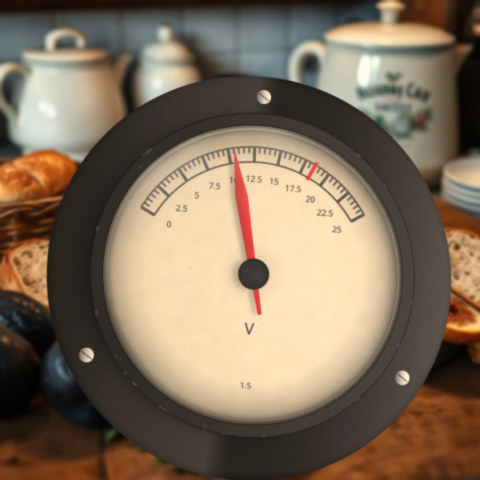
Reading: 10.5 V
